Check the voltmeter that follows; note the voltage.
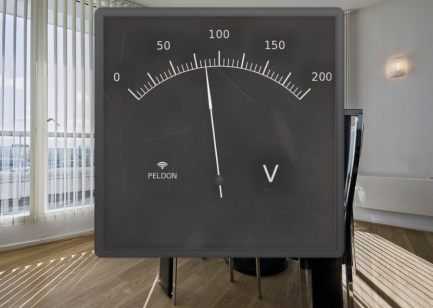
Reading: 85 V
